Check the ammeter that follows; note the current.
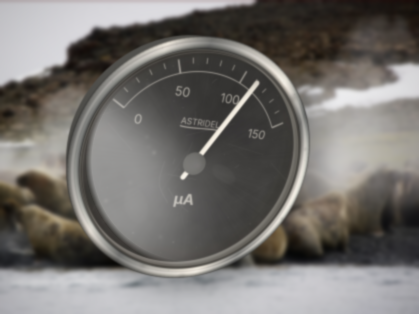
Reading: 110 µA
